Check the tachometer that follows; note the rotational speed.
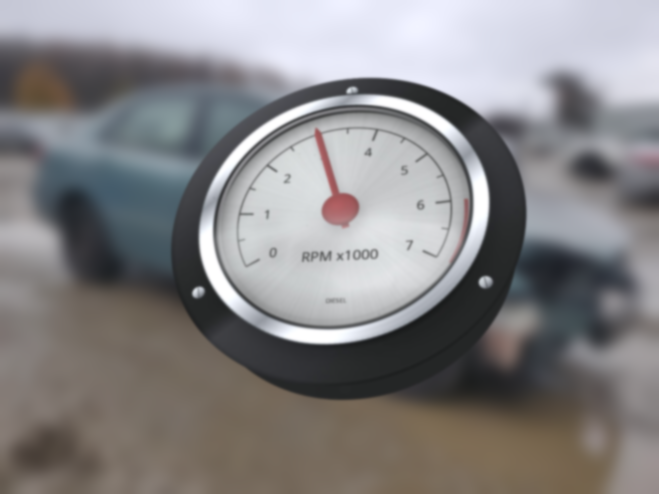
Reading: 3000 rpm
